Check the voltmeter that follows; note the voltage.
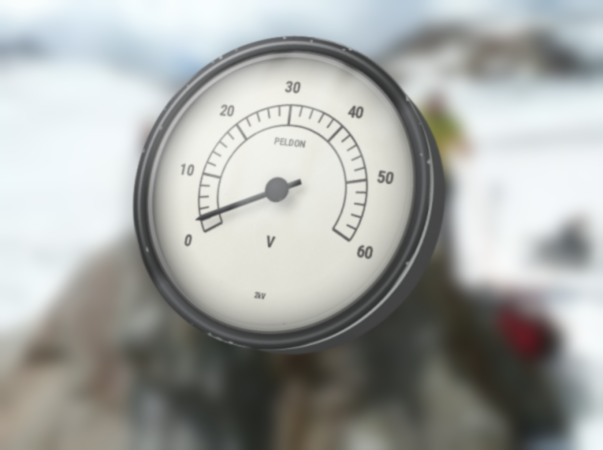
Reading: 2 V
